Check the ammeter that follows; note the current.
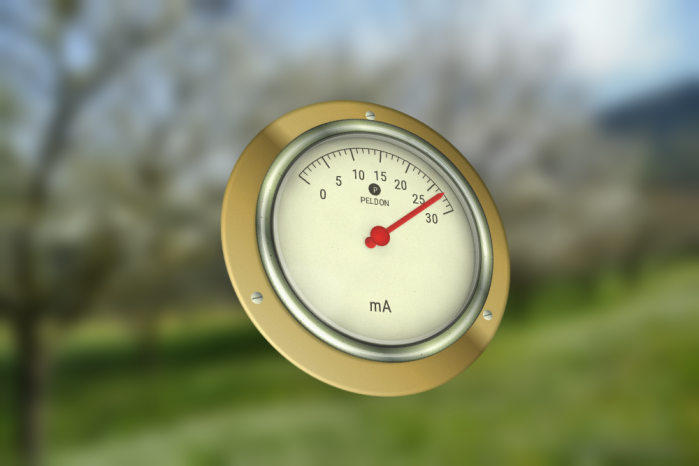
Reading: 27 mA
